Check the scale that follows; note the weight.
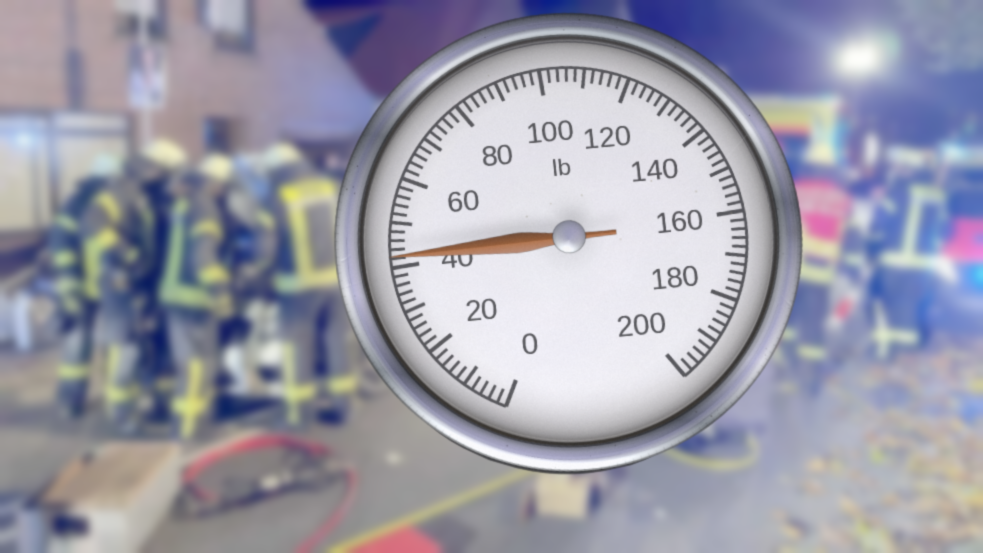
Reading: 42 lb
